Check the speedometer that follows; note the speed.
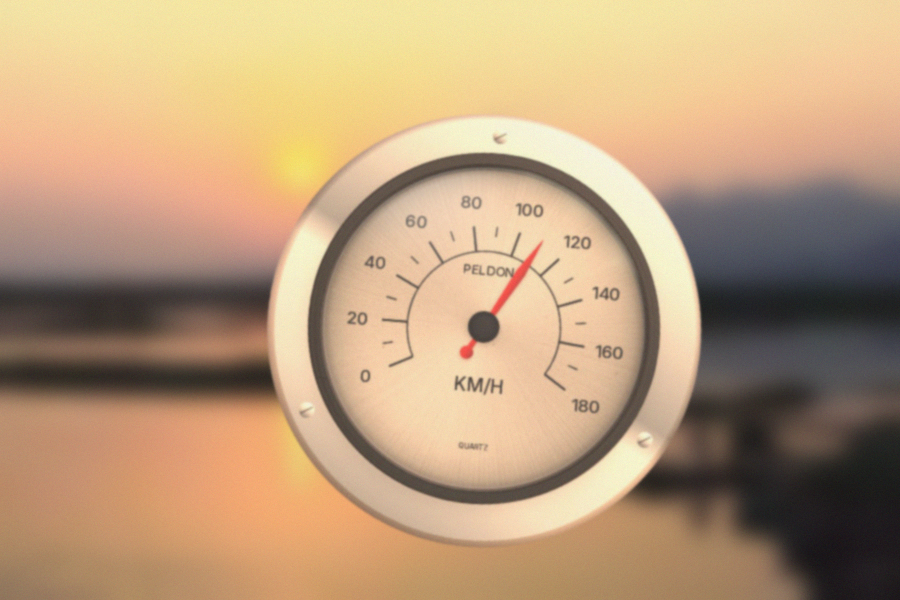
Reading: 110 km/h
